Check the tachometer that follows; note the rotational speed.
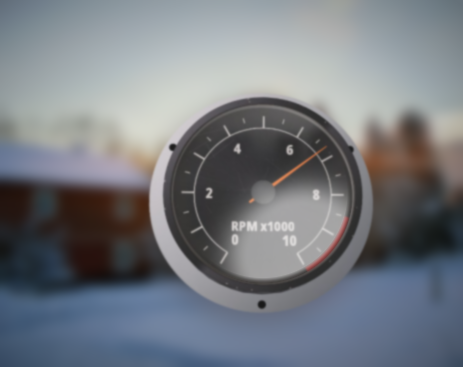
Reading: 6750 rpm
